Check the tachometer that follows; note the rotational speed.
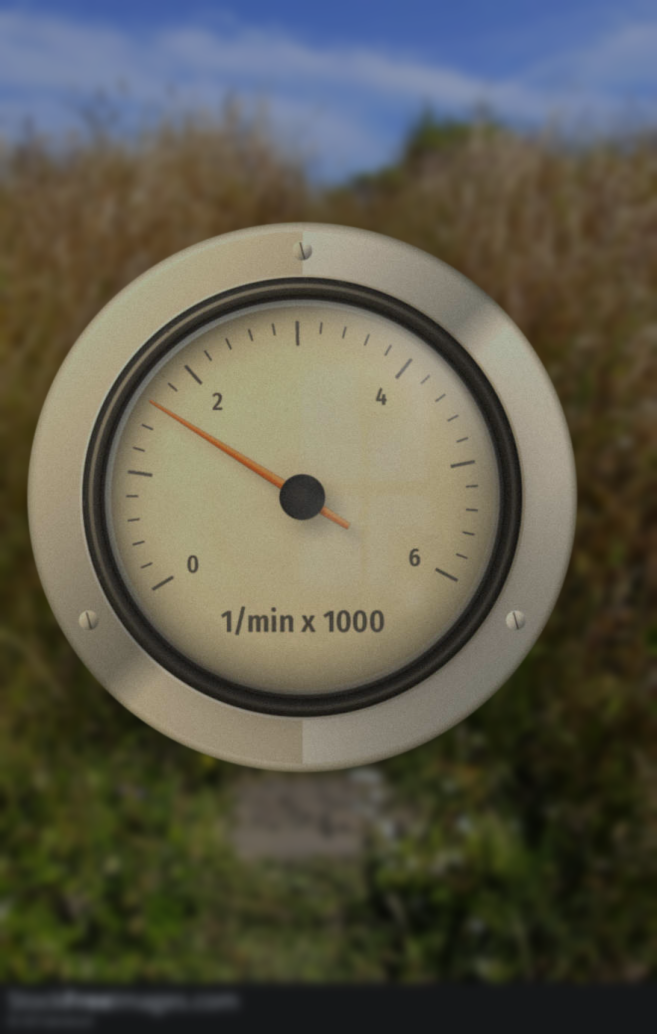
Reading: 1600 rpm
